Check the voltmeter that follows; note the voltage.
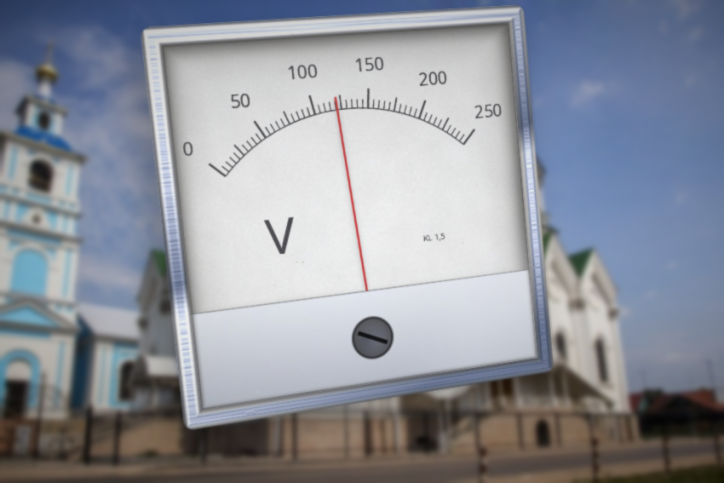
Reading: 120 V
